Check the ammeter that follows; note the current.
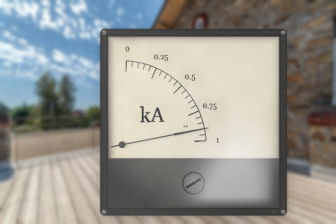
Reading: 0.9 kA
